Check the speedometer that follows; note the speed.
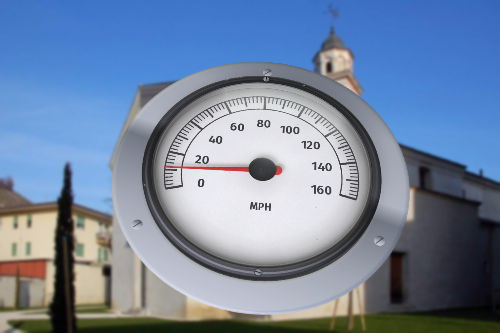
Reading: 10 mph
